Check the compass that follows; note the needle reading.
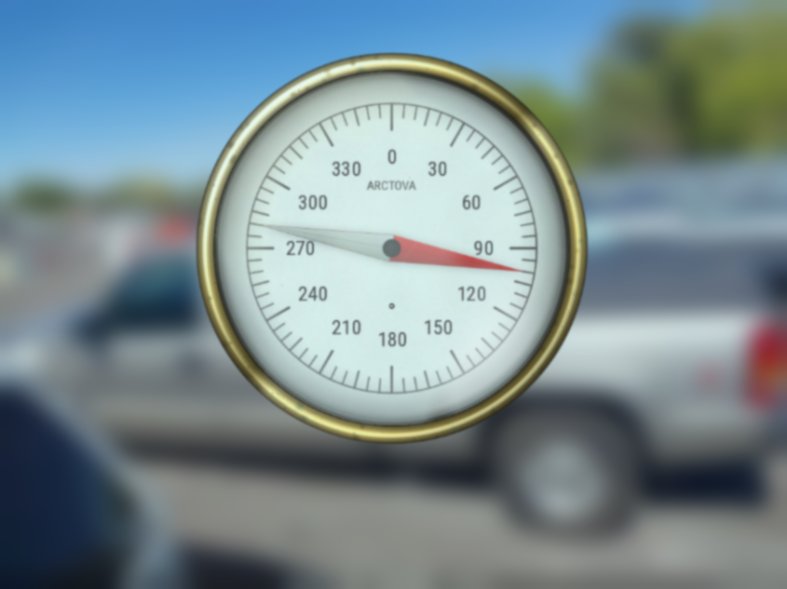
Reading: 100 °
